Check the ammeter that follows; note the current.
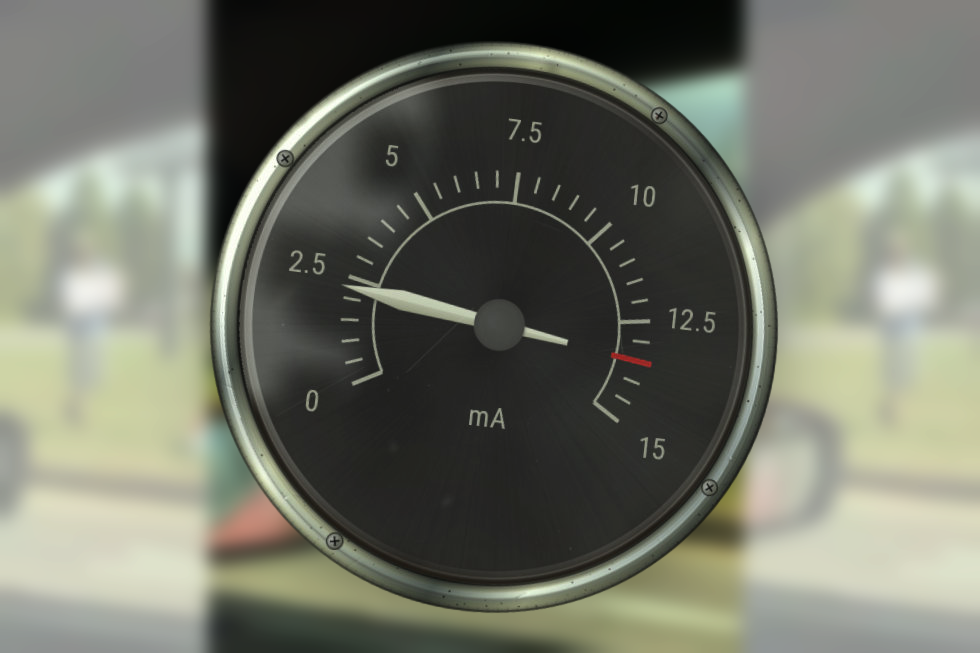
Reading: 2.25 mA
